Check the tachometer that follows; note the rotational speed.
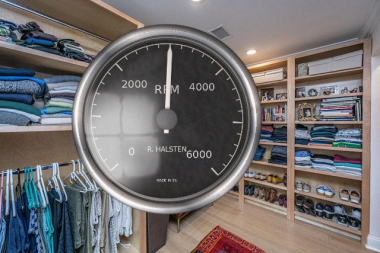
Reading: 3000 rpm
